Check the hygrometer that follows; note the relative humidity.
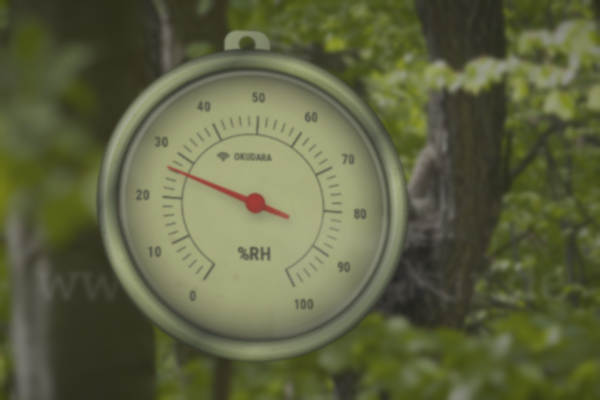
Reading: 26 %
